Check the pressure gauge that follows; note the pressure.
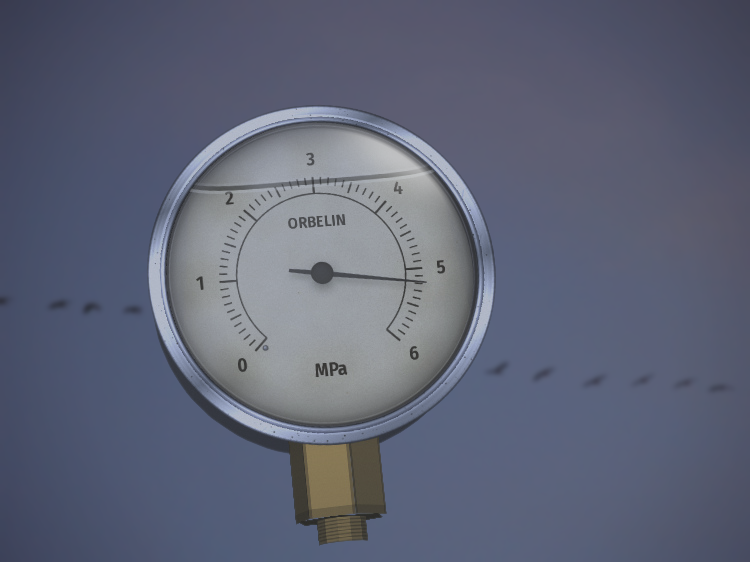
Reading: 5.2 MPa
